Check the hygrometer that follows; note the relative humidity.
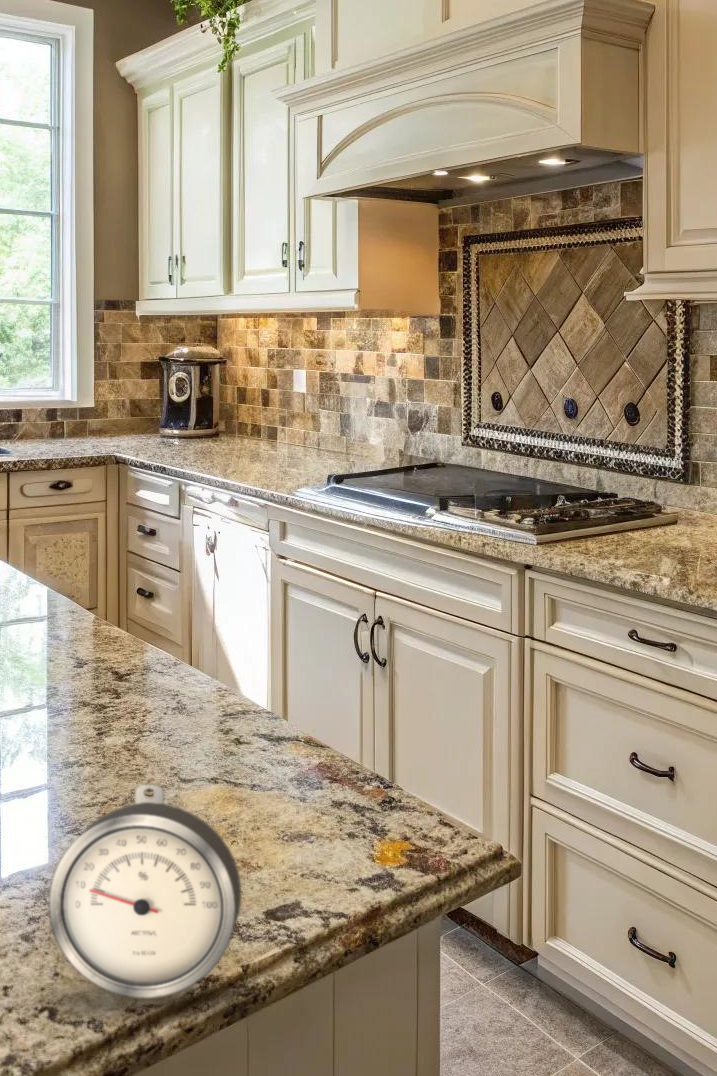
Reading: 10 %
